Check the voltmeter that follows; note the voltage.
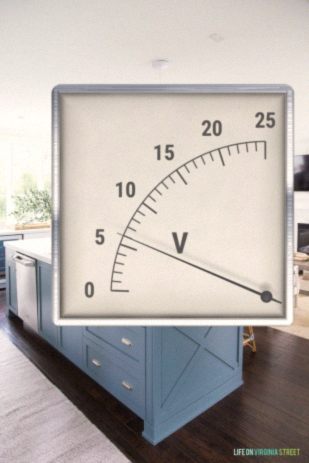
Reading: 6 V
